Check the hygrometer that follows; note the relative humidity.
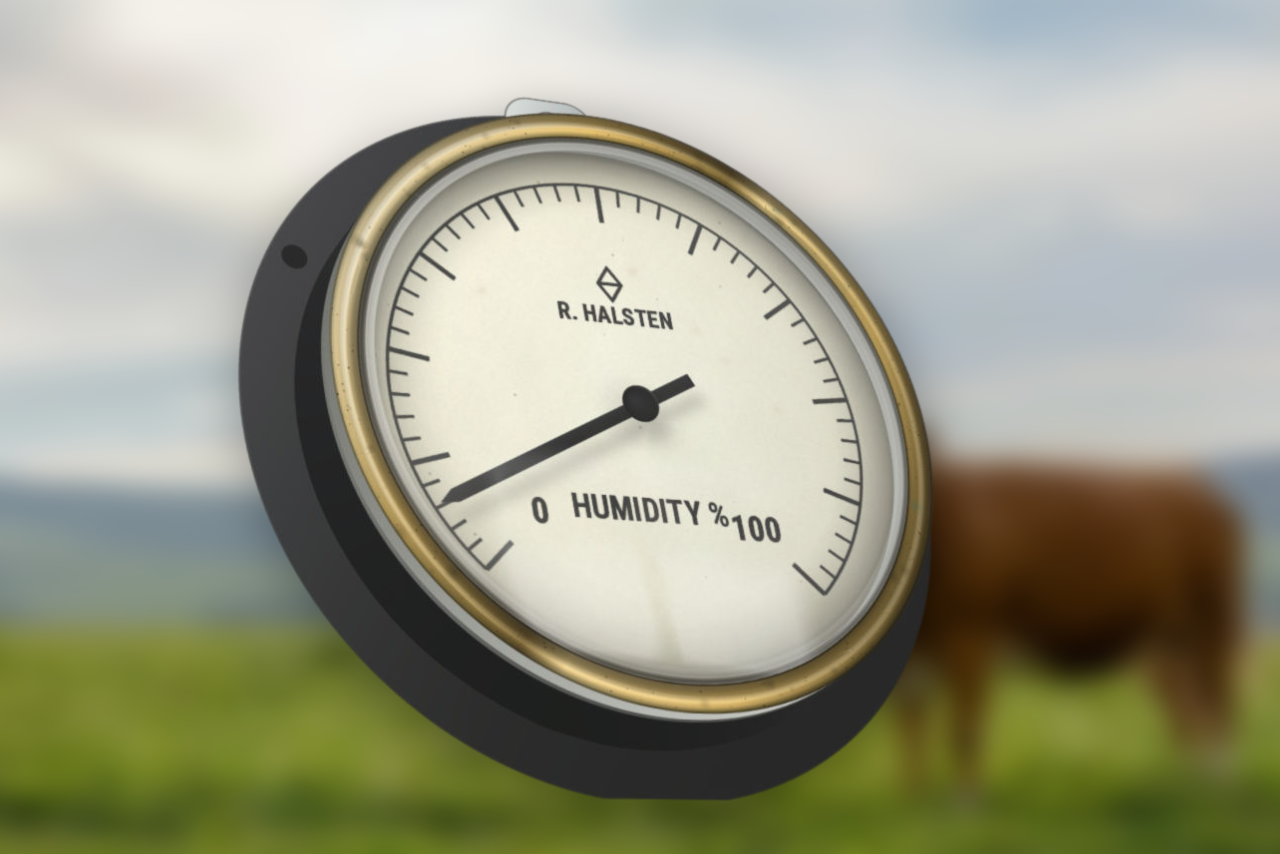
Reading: 6 %
